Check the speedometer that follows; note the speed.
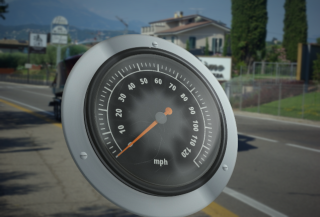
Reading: 0 mph
